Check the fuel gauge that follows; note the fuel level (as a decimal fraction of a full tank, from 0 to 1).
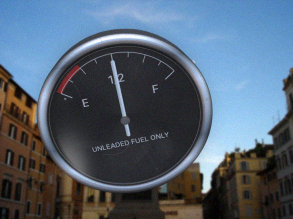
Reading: 0.5
